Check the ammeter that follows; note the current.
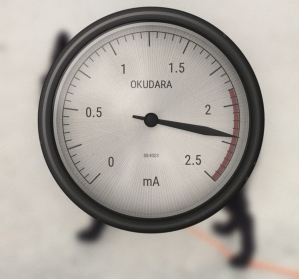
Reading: 2.2 mA
